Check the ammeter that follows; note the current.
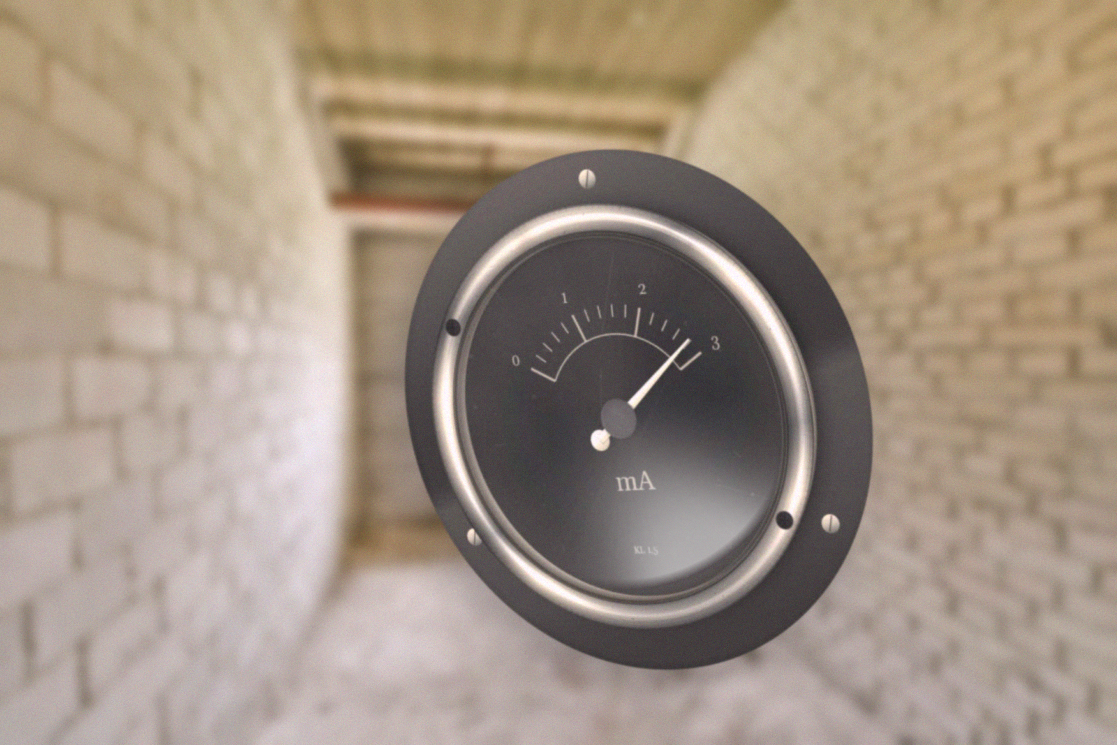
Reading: 2.8 mA
